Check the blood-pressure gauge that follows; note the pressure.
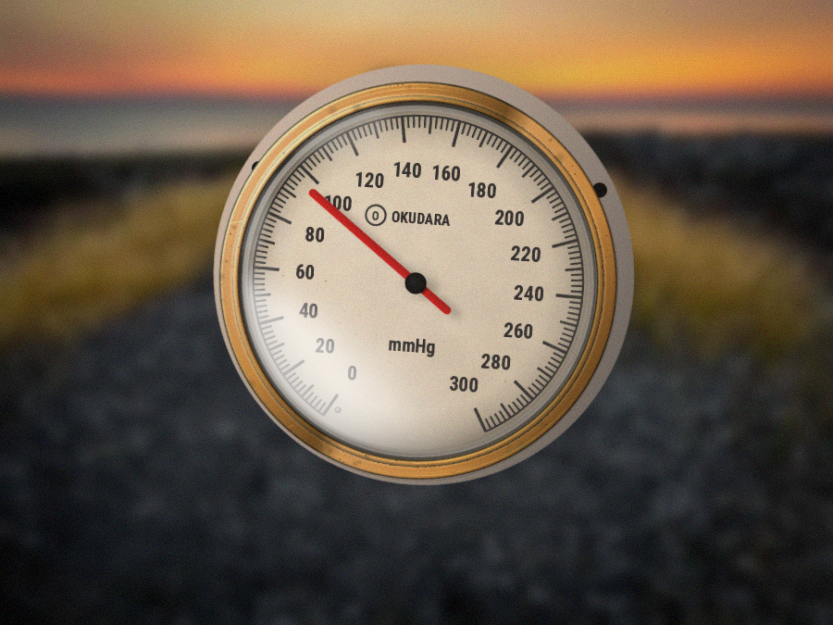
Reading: 96 mmHg
